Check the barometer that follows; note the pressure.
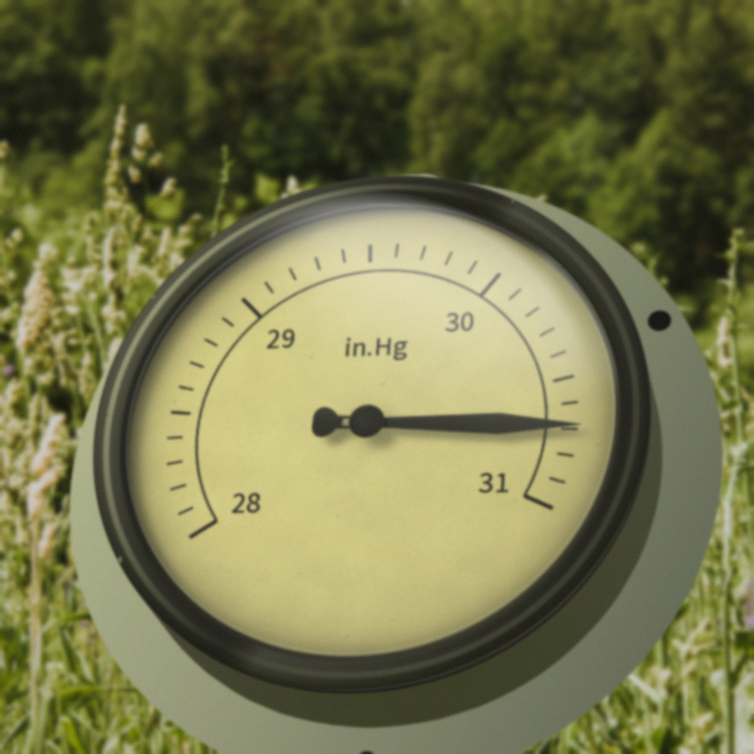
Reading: 30.7 inHg
